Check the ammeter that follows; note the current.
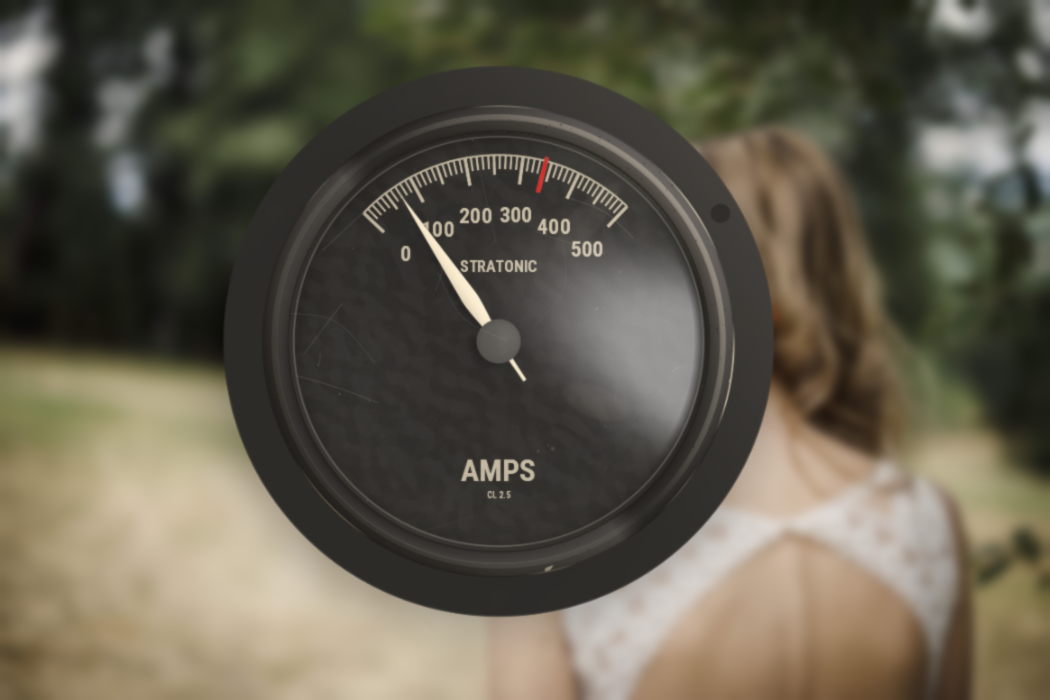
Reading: 70 A
